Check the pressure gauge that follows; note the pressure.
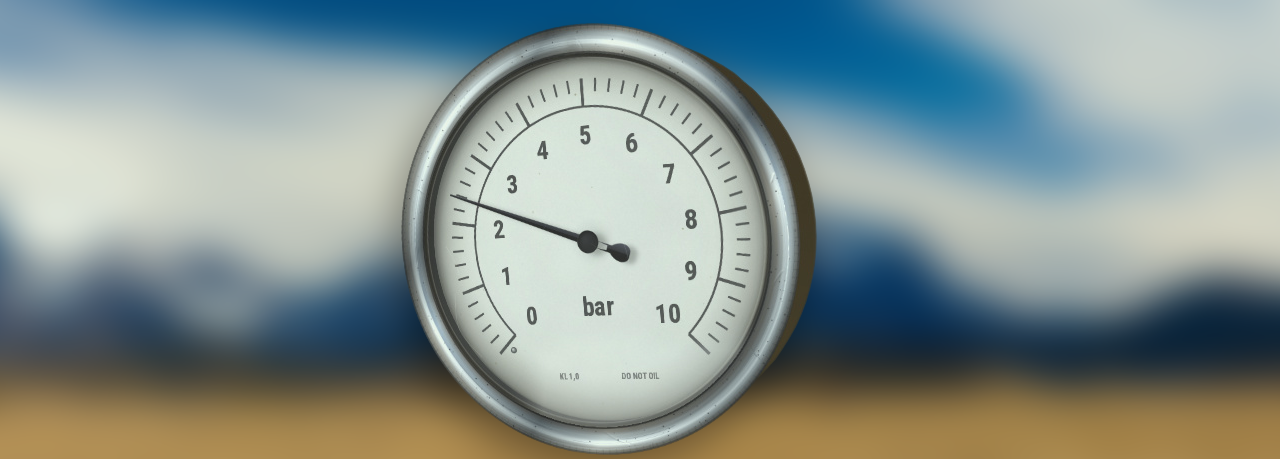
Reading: 2.4 bar
